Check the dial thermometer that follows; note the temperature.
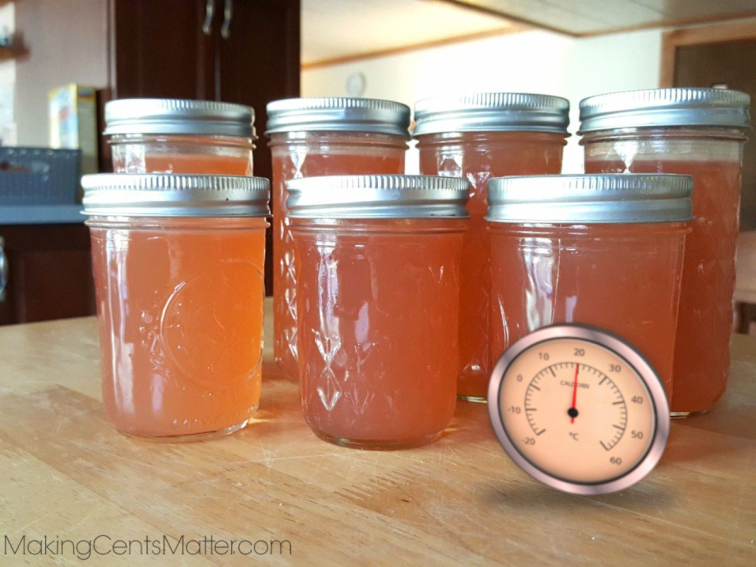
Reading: 20 °C
